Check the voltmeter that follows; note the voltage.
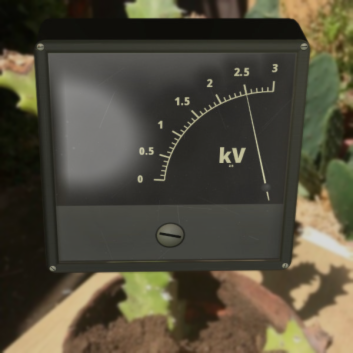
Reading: 2.5 kV
